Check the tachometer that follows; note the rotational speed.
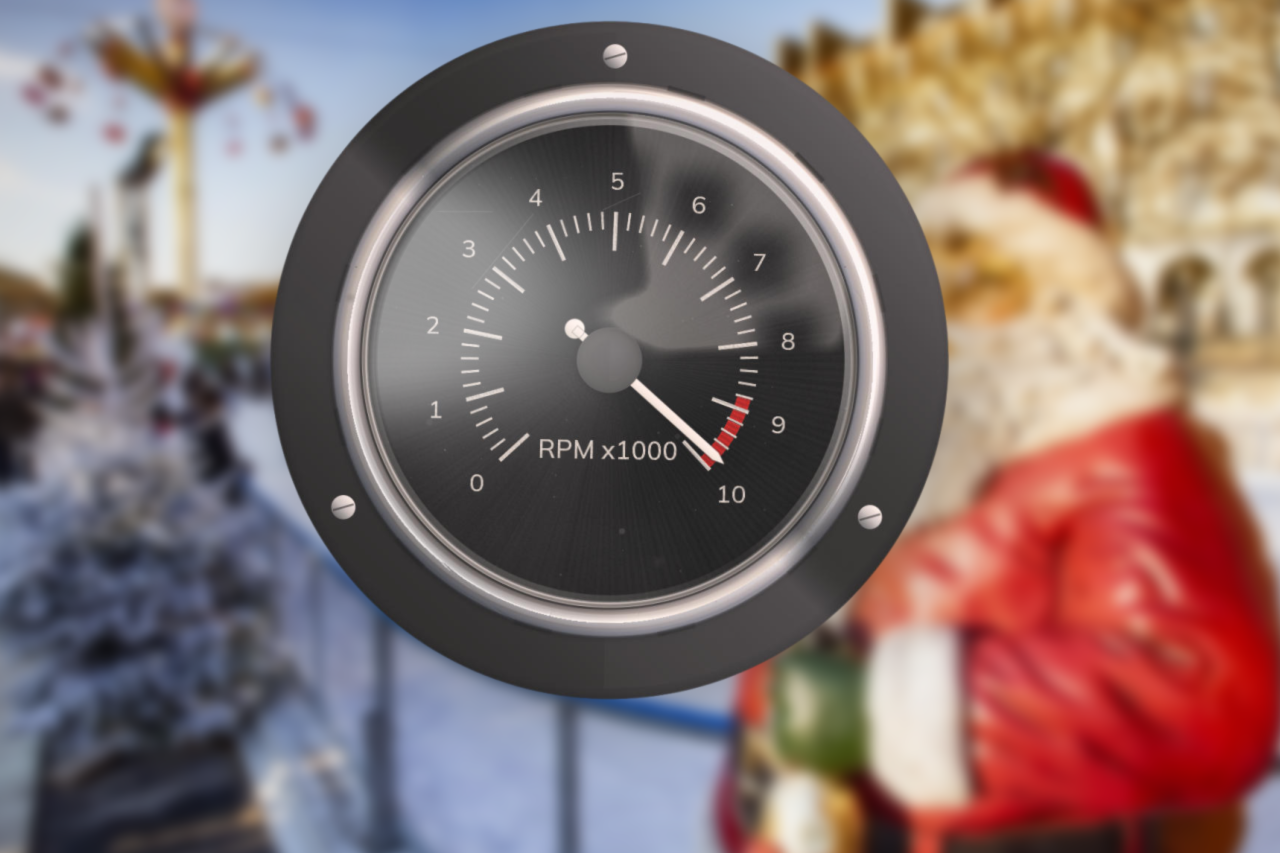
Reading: 9800 rpm
